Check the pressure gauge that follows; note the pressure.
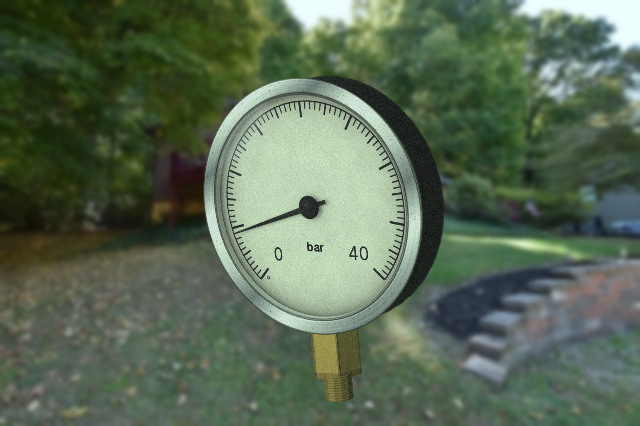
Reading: 4.5 bar
